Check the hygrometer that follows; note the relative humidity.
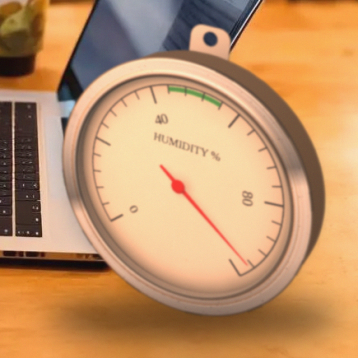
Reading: 96 %
